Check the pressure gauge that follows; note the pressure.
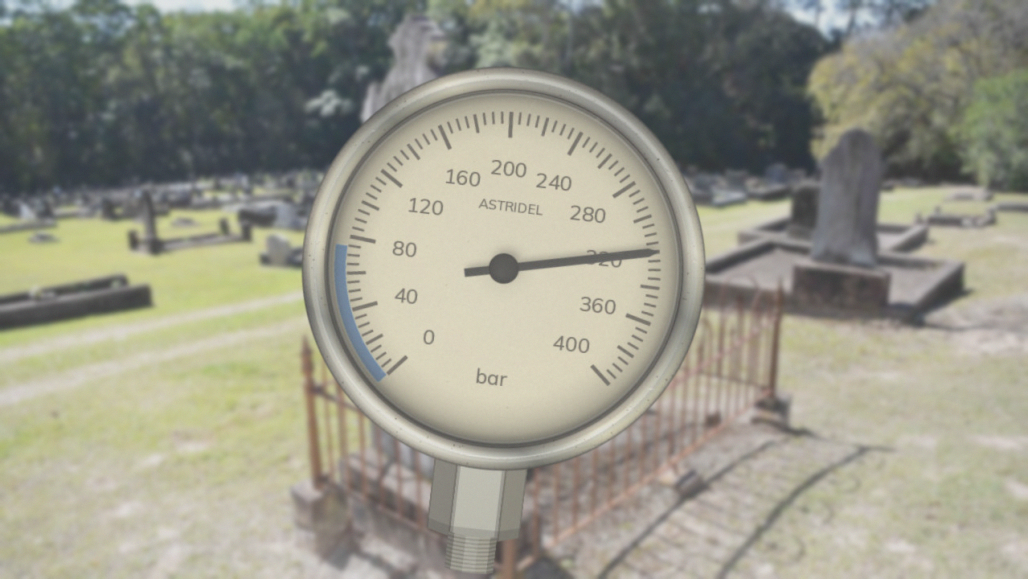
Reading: 320 bar
